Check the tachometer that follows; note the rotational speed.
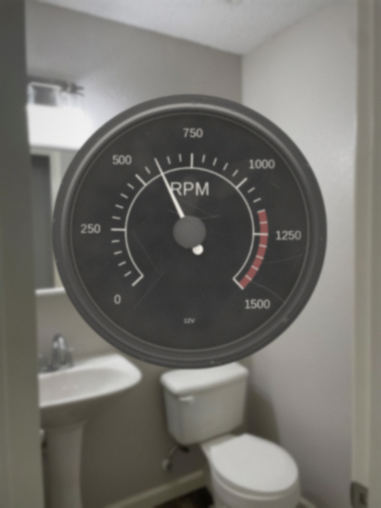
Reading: 600 rpm
